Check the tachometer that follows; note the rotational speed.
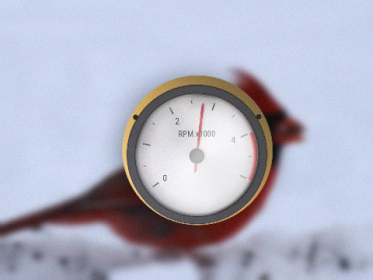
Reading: 2750 rpm
